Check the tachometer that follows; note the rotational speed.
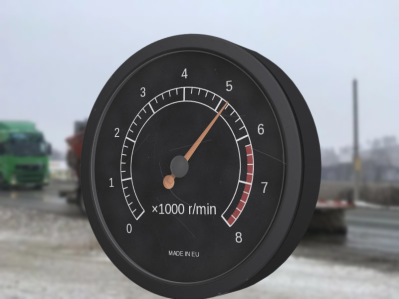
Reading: 5200 rpm
